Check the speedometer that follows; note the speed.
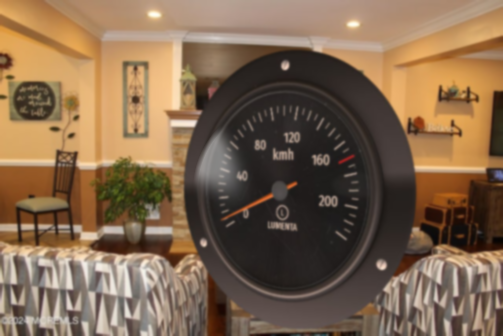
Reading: 5 km/h
